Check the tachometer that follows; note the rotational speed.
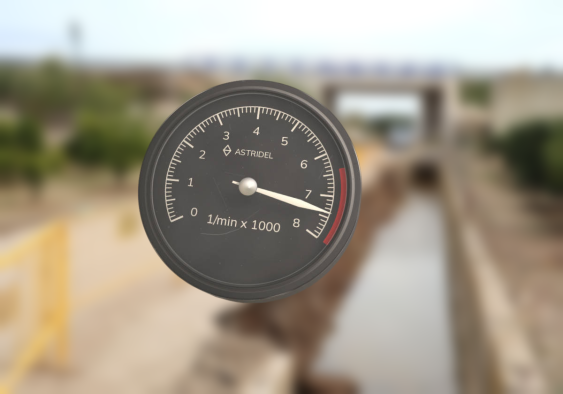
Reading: 7400 rpm
